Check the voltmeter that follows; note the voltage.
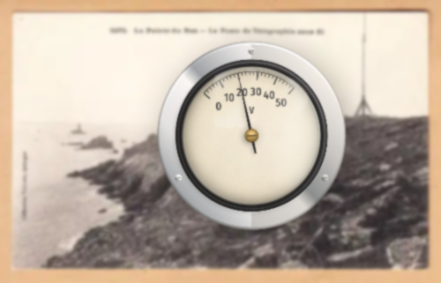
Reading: 20 V
